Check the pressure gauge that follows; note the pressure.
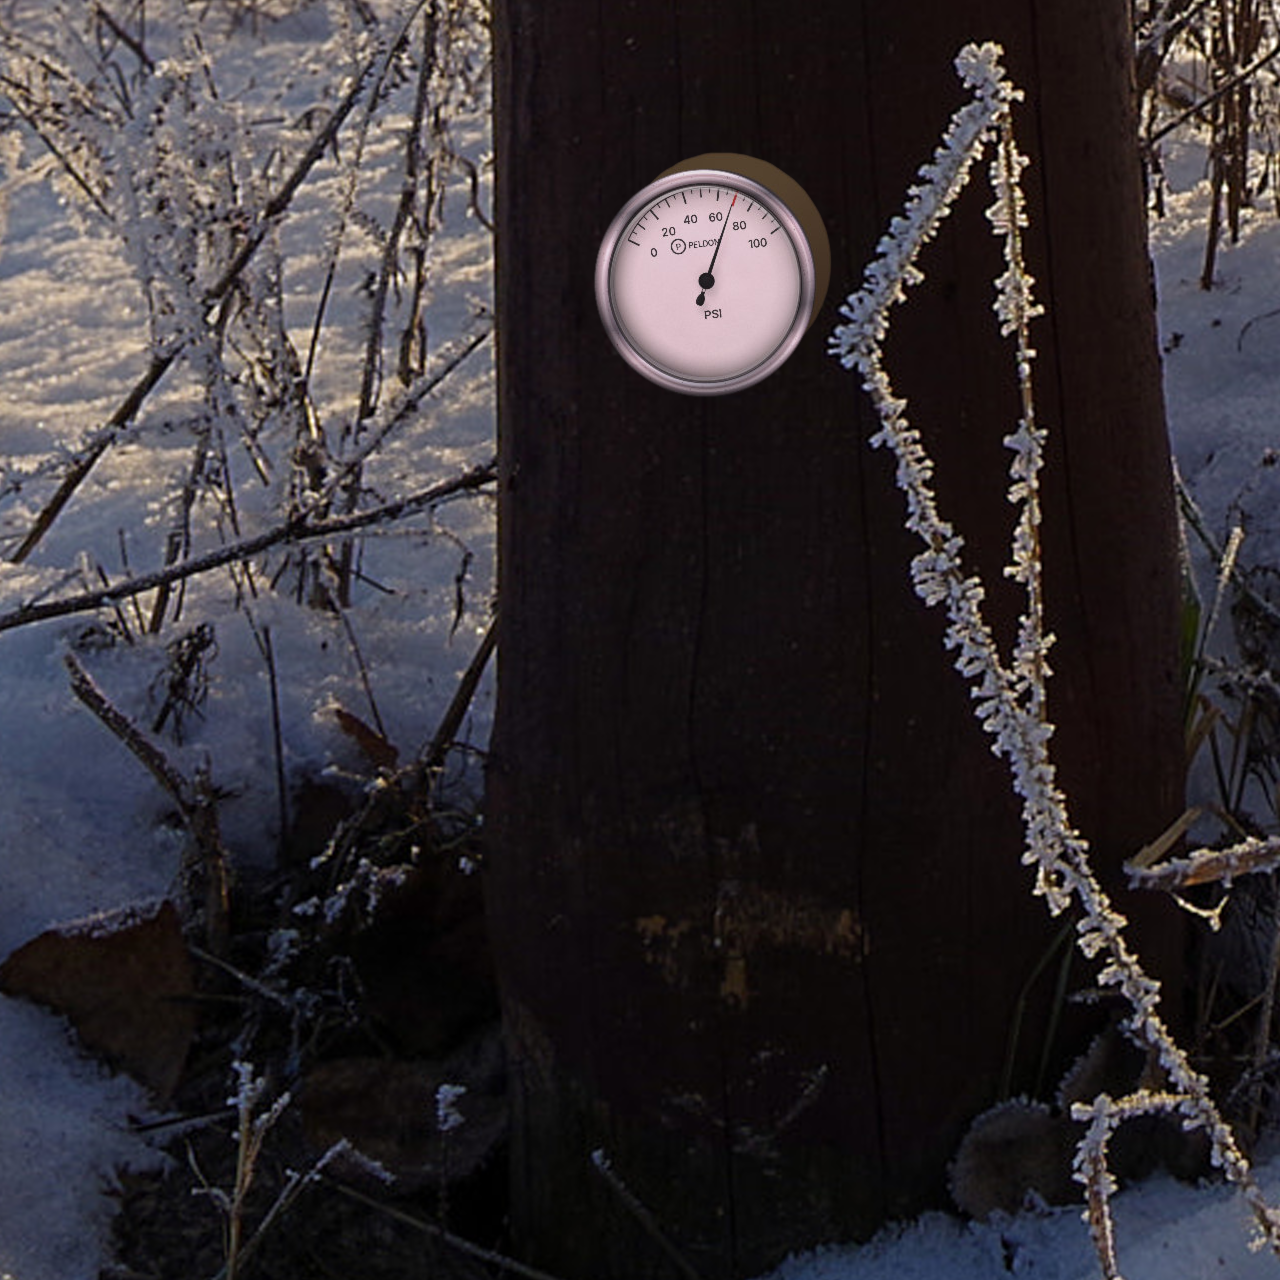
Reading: 70 psi
